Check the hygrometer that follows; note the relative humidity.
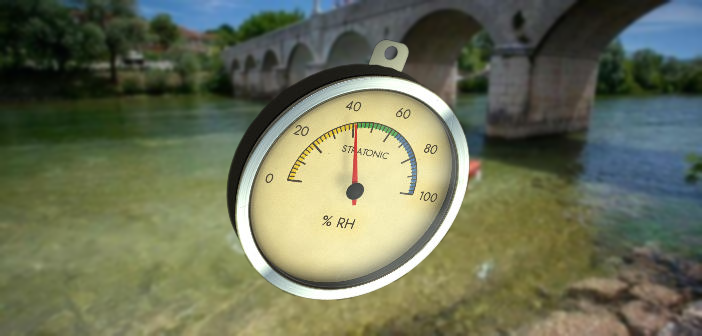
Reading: 40 %
